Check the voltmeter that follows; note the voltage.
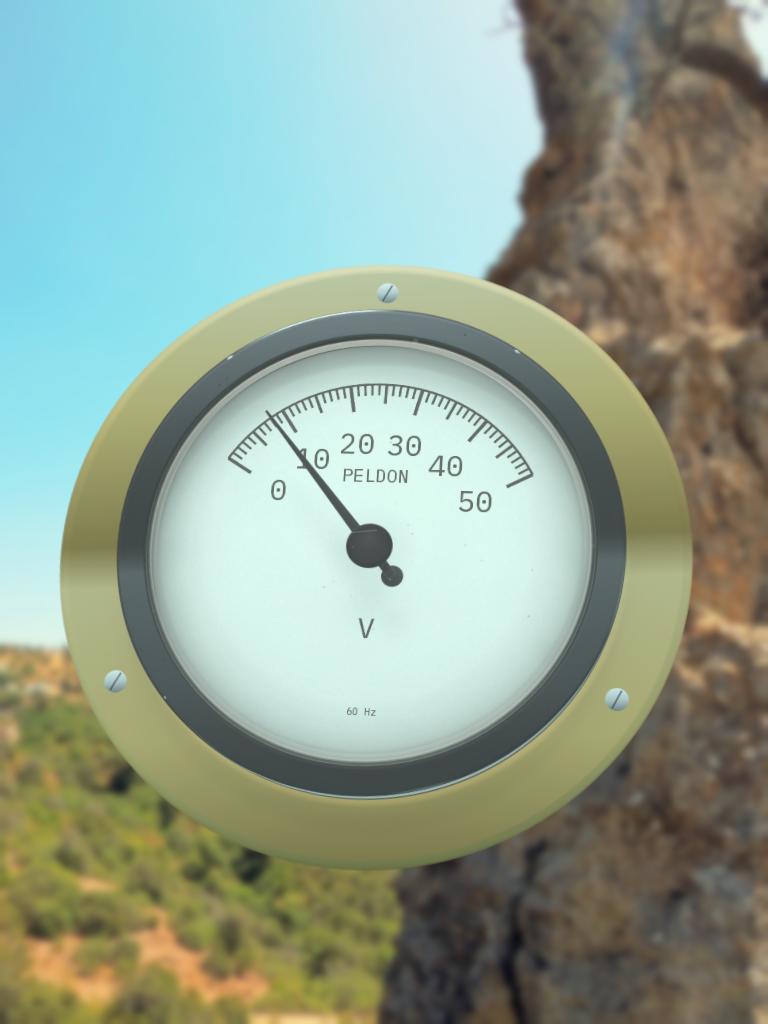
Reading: 8 V
